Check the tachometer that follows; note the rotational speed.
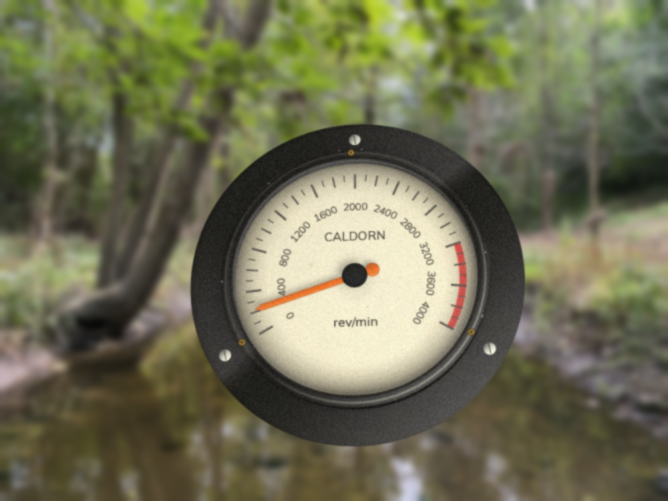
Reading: 200 rpm
